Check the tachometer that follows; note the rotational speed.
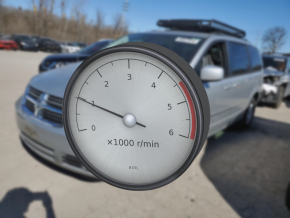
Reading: 1000 rpm
